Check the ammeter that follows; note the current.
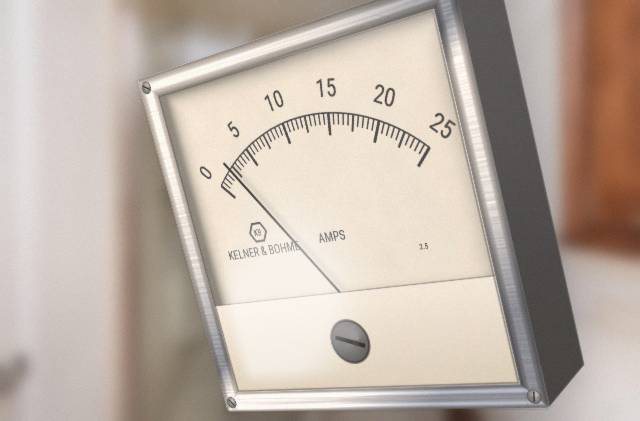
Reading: 2.5 A
